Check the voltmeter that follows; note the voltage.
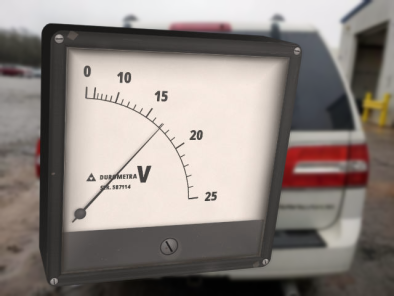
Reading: 17 V
